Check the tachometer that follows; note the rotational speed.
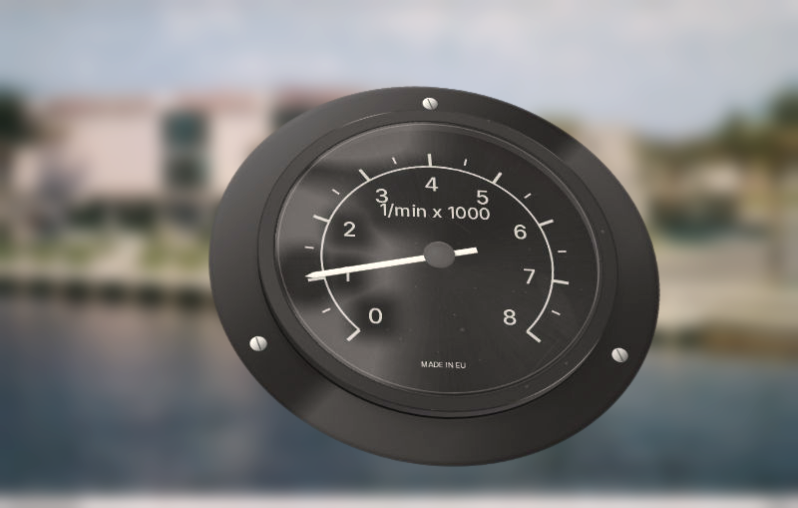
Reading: 1000 rpm
